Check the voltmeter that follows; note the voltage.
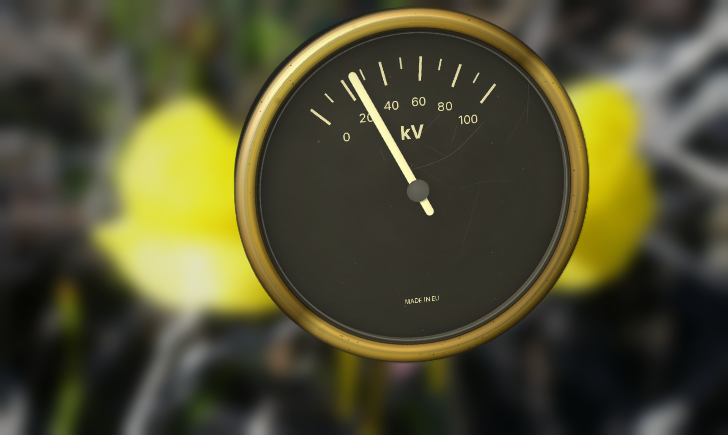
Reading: 25 kV
